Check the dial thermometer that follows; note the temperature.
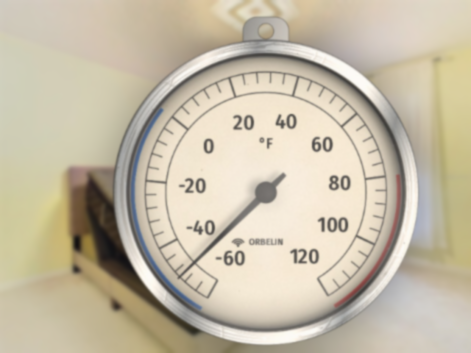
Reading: -50 °F
